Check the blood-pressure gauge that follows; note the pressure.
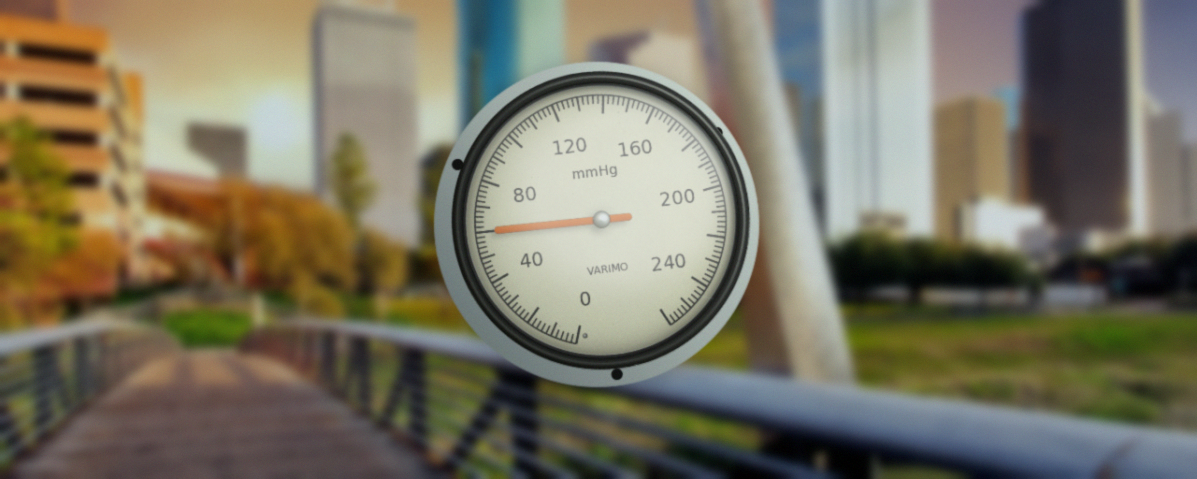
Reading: 60 mmHg
